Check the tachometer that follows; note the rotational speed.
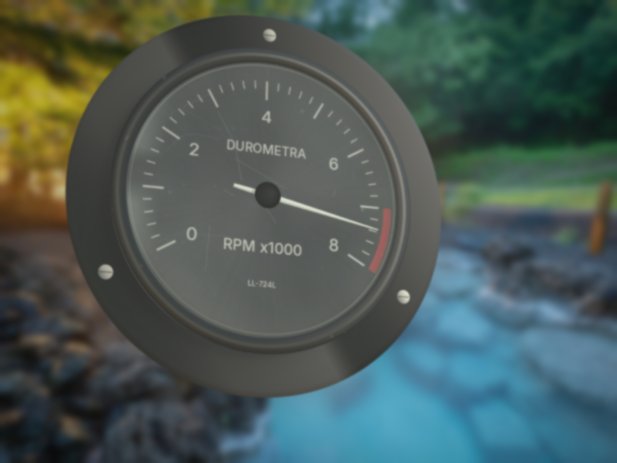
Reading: 7400 rpm
